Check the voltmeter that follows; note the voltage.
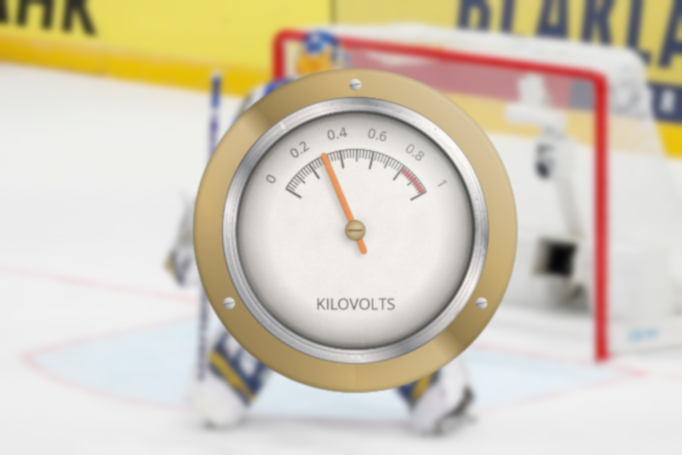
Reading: 0.3 kV
